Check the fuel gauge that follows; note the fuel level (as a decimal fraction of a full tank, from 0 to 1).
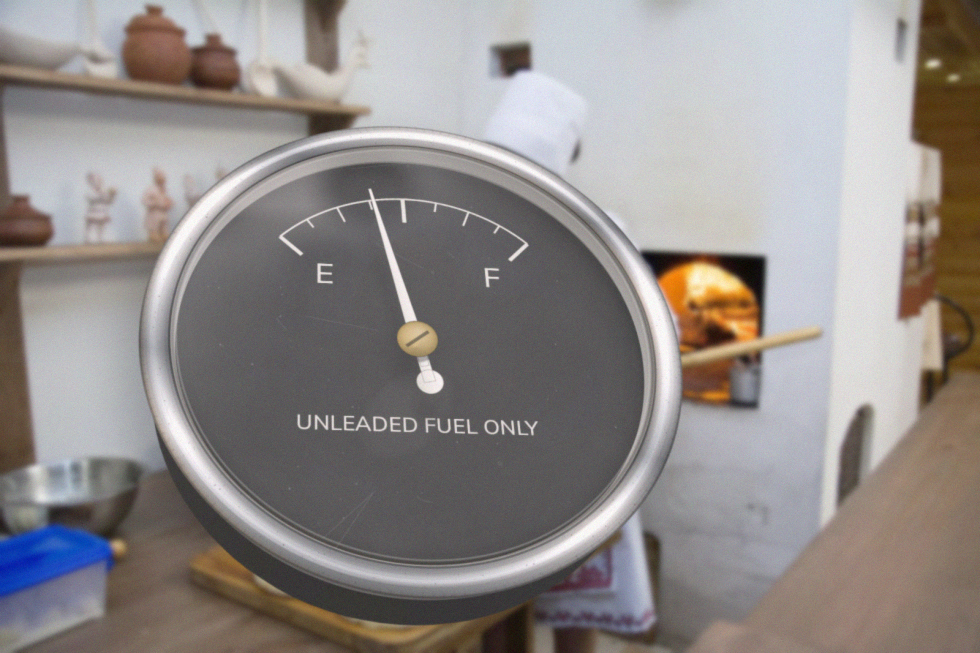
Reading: 0.375
